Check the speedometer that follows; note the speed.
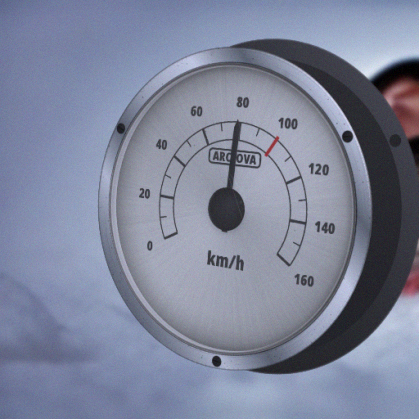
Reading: 80 km/h
